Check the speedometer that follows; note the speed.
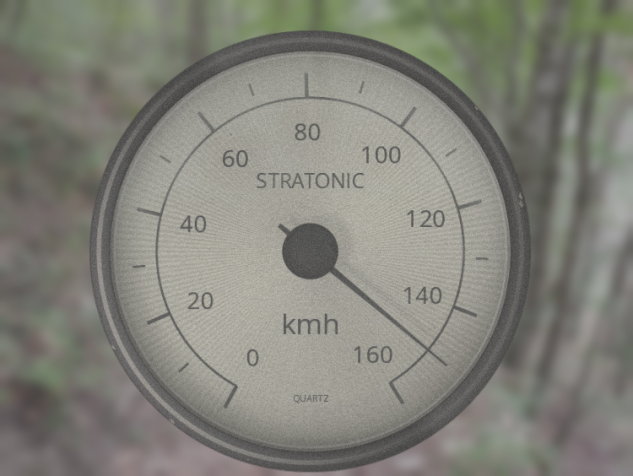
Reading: 150 km/h
